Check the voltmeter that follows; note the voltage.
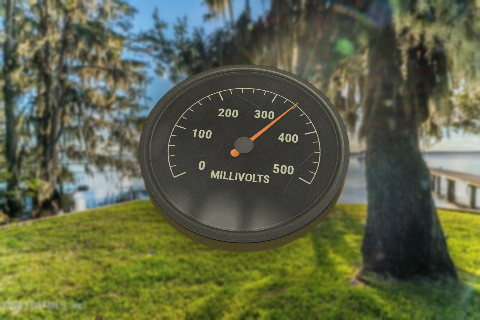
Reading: 340 mV
